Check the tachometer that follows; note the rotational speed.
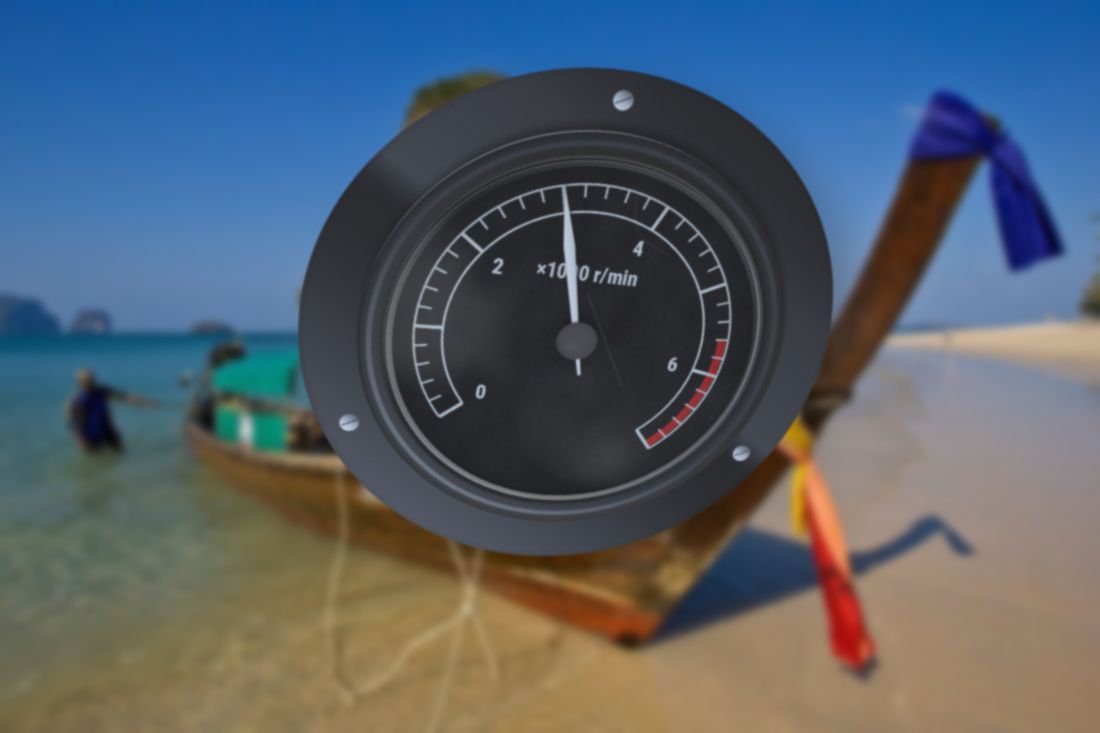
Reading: 3000 rpm
